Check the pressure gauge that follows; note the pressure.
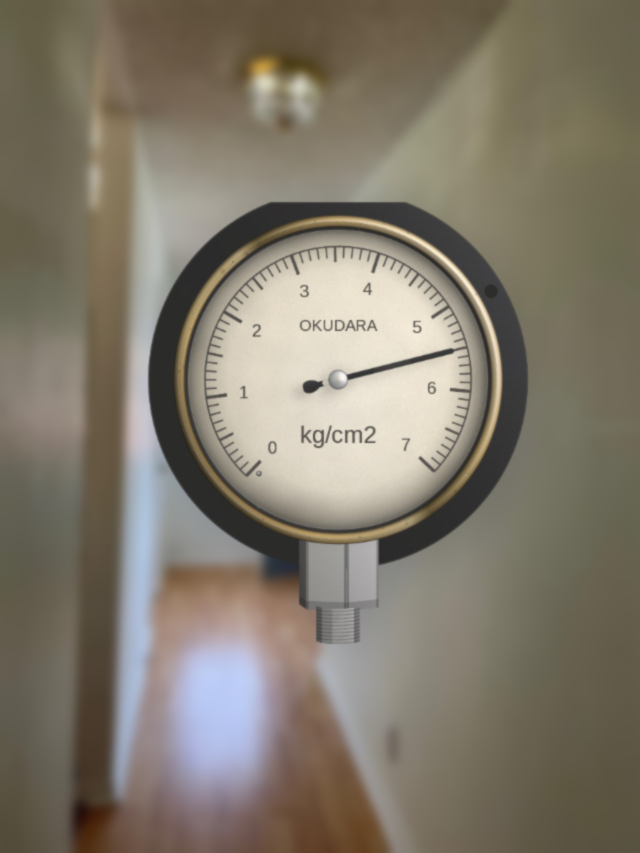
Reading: 5.5 kg/cm²
